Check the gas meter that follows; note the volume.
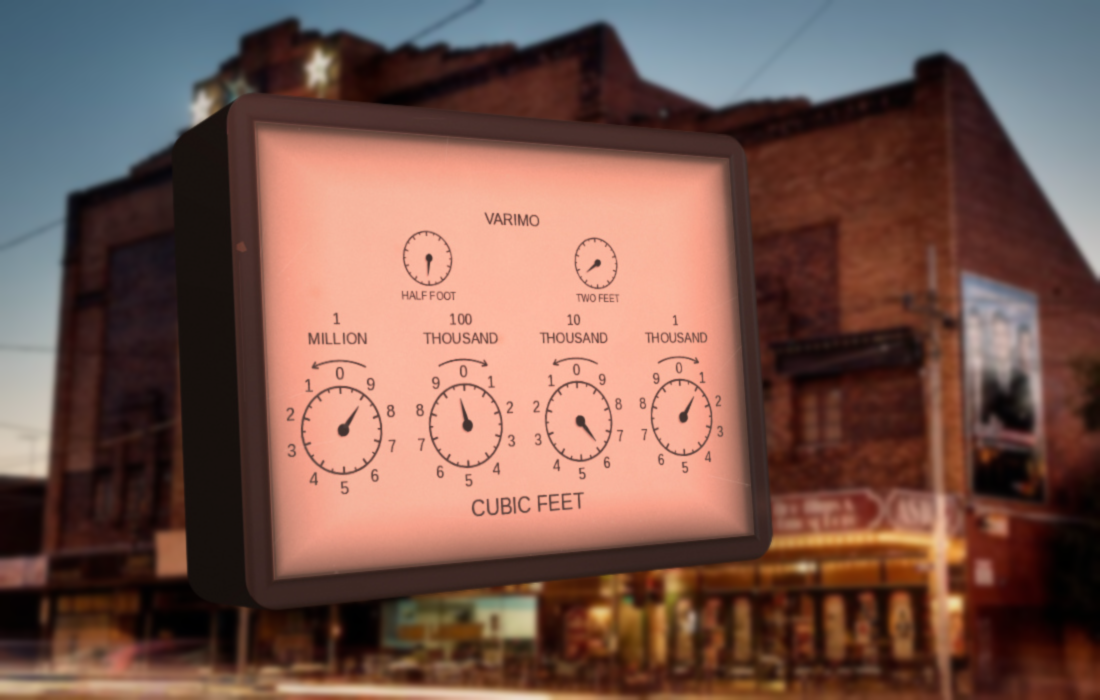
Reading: 896100 ft³
